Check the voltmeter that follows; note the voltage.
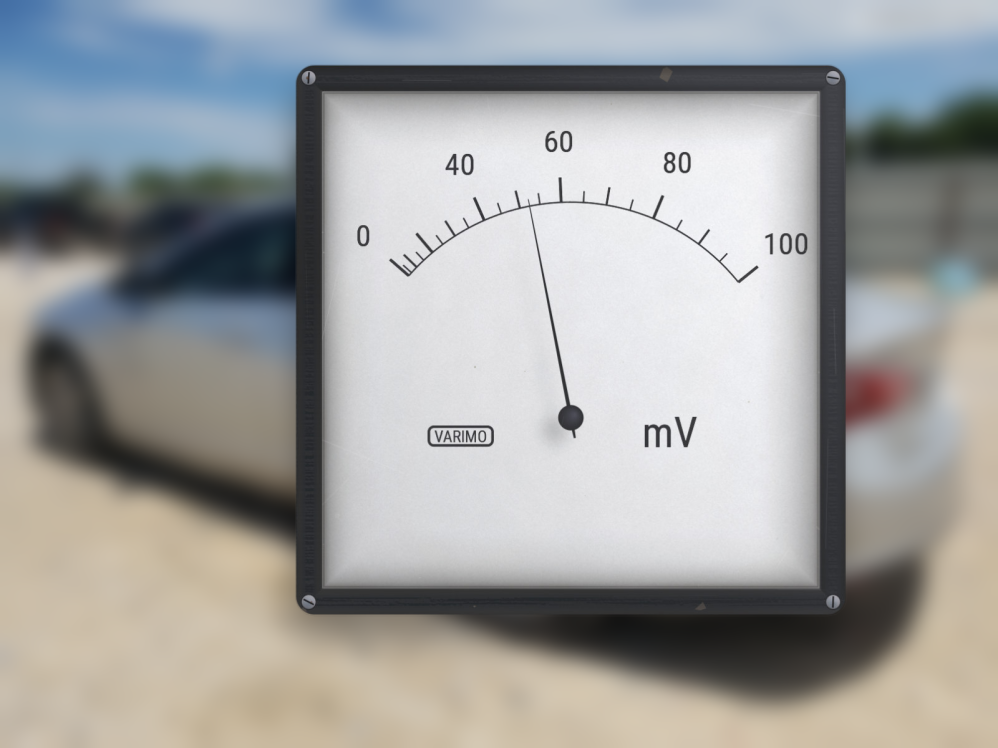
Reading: 52.5 mV
